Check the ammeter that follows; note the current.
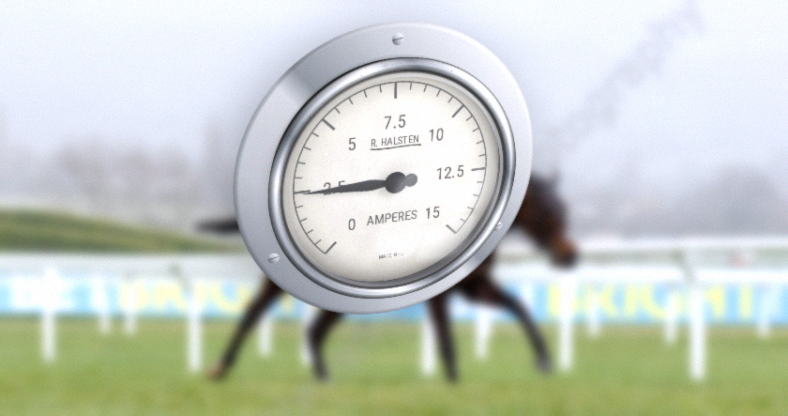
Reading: 2.5 A
